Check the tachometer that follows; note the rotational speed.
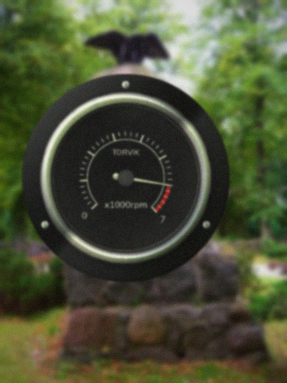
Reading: 6000 rpm
